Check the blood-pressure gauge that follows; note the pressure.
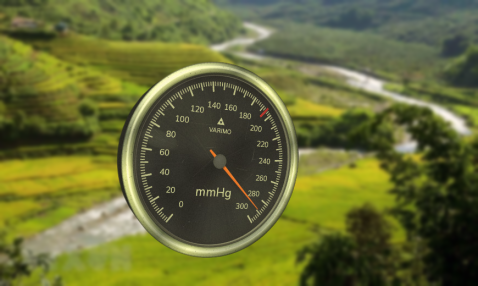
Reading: 290 mmHg
